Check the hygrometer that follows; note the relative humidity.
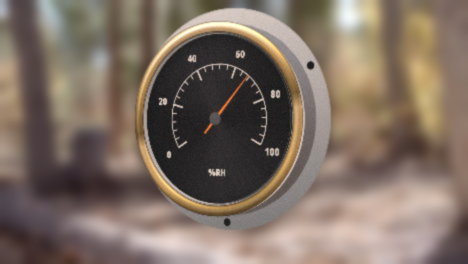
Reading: 68 %
